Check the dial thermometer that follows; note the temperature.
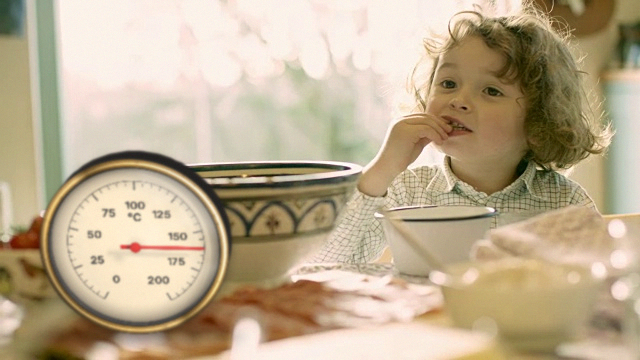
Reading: 160 °C
